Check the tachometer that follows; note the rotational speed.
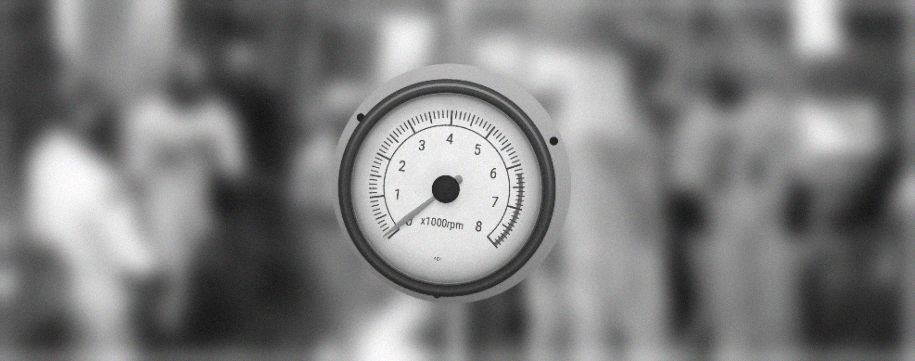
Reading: 100 rpm
